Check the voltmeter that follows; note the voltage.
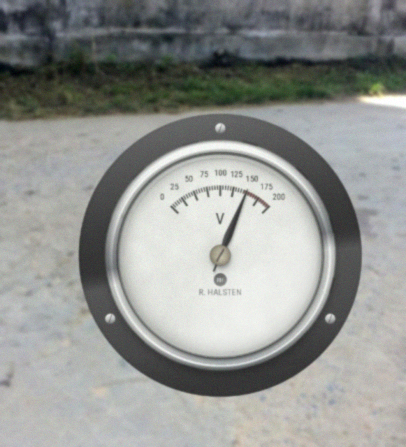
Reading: 150 V
